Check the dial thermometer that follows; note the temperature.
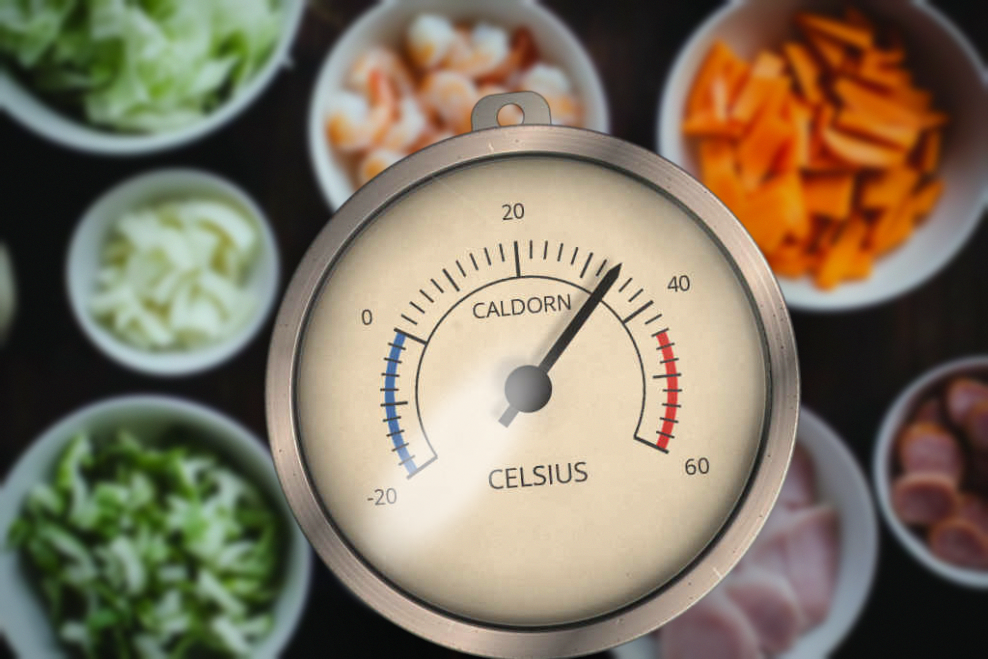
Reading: 34 °C
